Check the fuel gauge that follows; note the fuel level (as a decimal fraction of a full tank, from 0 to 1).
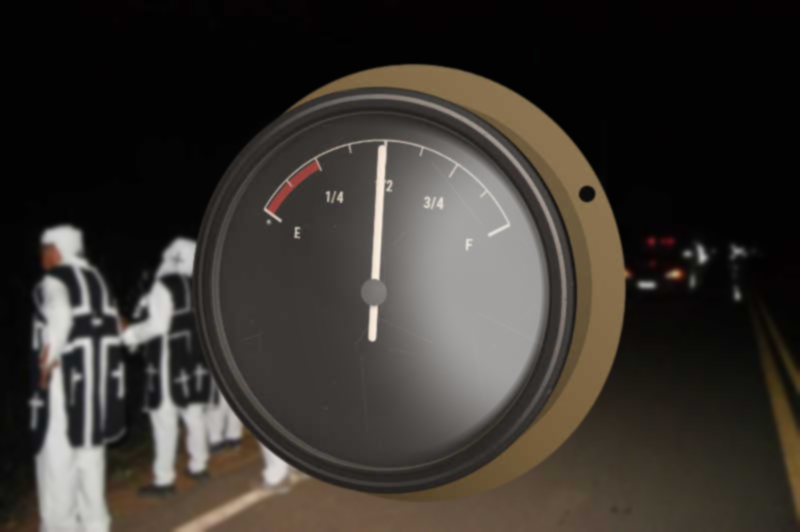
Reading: 0.5
